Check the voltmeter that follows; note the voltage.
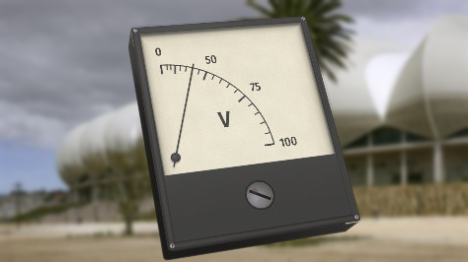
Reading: 40 V
